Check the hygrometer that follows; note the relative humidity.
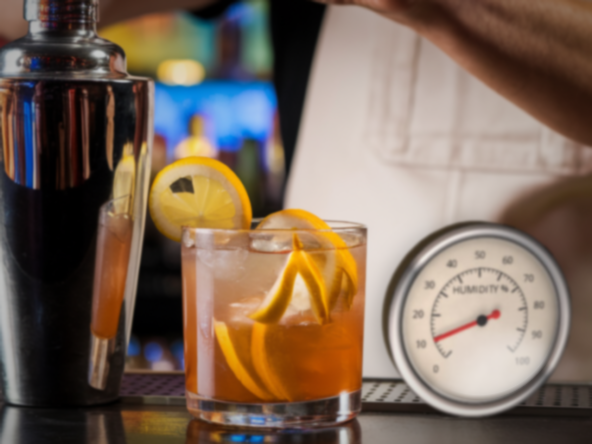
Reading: 10 %
